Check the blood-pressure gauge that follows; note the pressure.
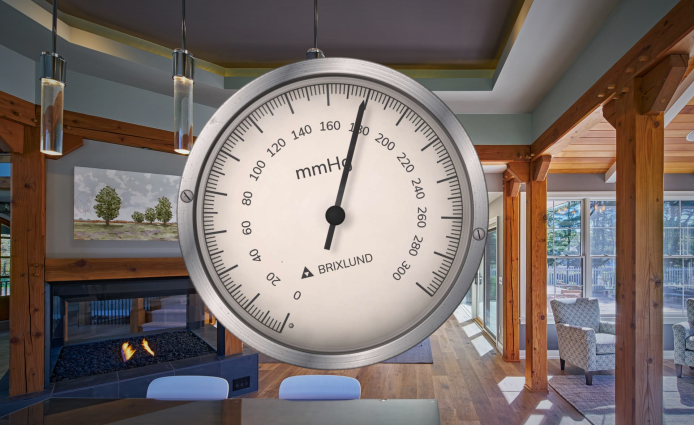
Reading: 178 mmHg
